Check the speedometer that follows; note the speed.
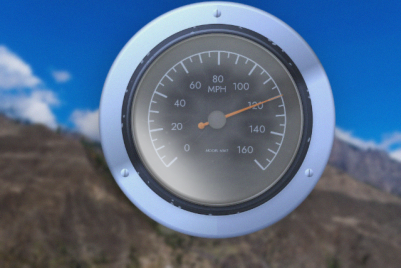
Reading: 120 mph
